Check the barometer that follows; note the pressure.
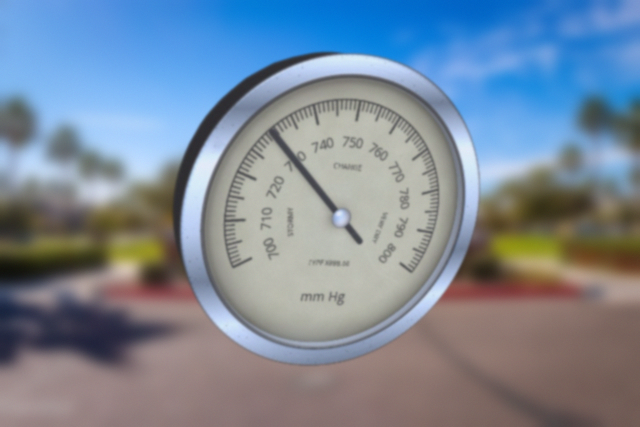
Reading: 730 mmHg
